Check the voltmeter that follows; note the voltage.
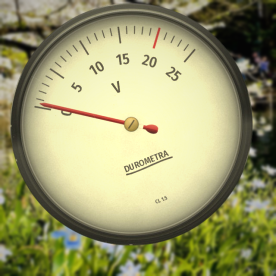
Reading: 0.5 V
